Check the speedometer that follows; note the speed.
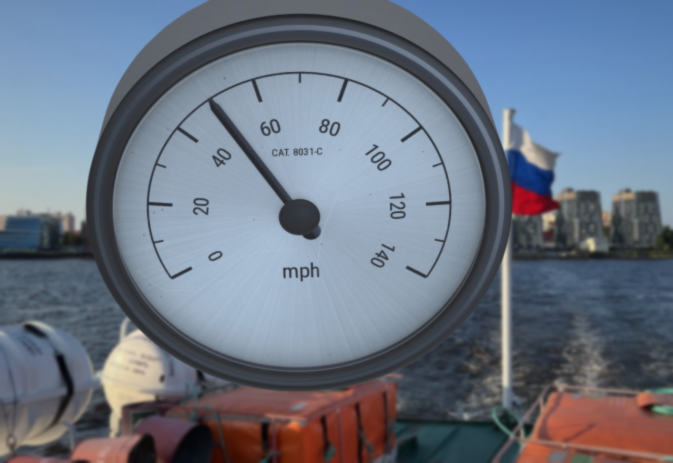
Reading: 50 mph
